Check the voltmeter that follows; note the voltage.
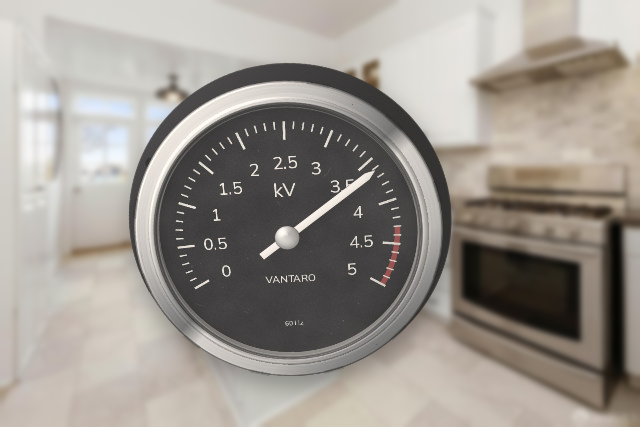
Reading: 3.6 kV
